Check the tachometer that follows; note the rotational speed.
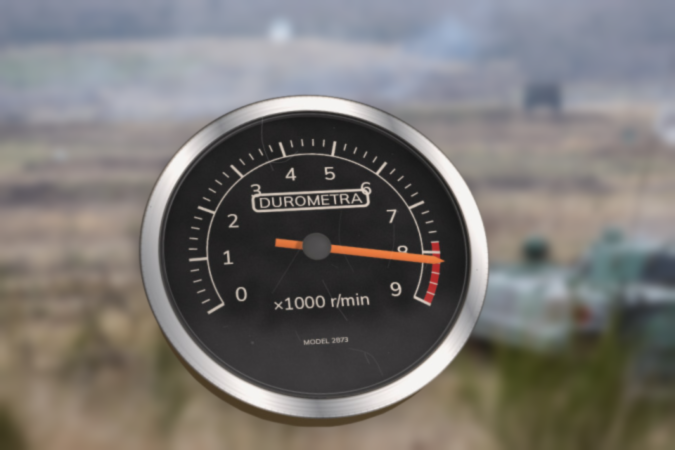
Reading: 8200 rpm
